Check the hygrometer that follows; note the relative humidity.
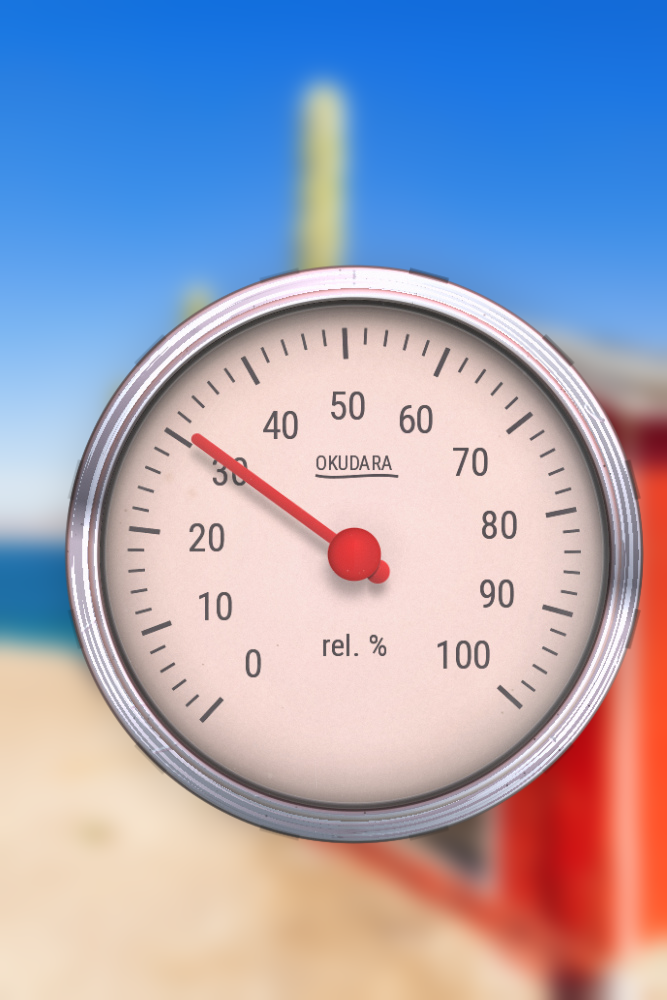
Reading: 31 %
